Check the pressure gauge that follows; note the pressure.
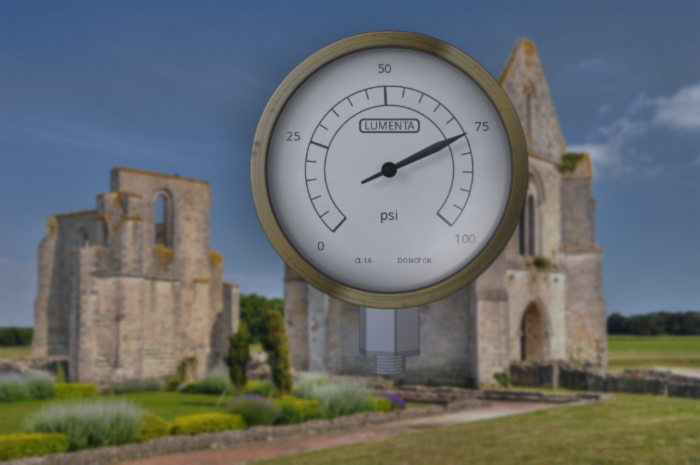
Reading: 75 psi
